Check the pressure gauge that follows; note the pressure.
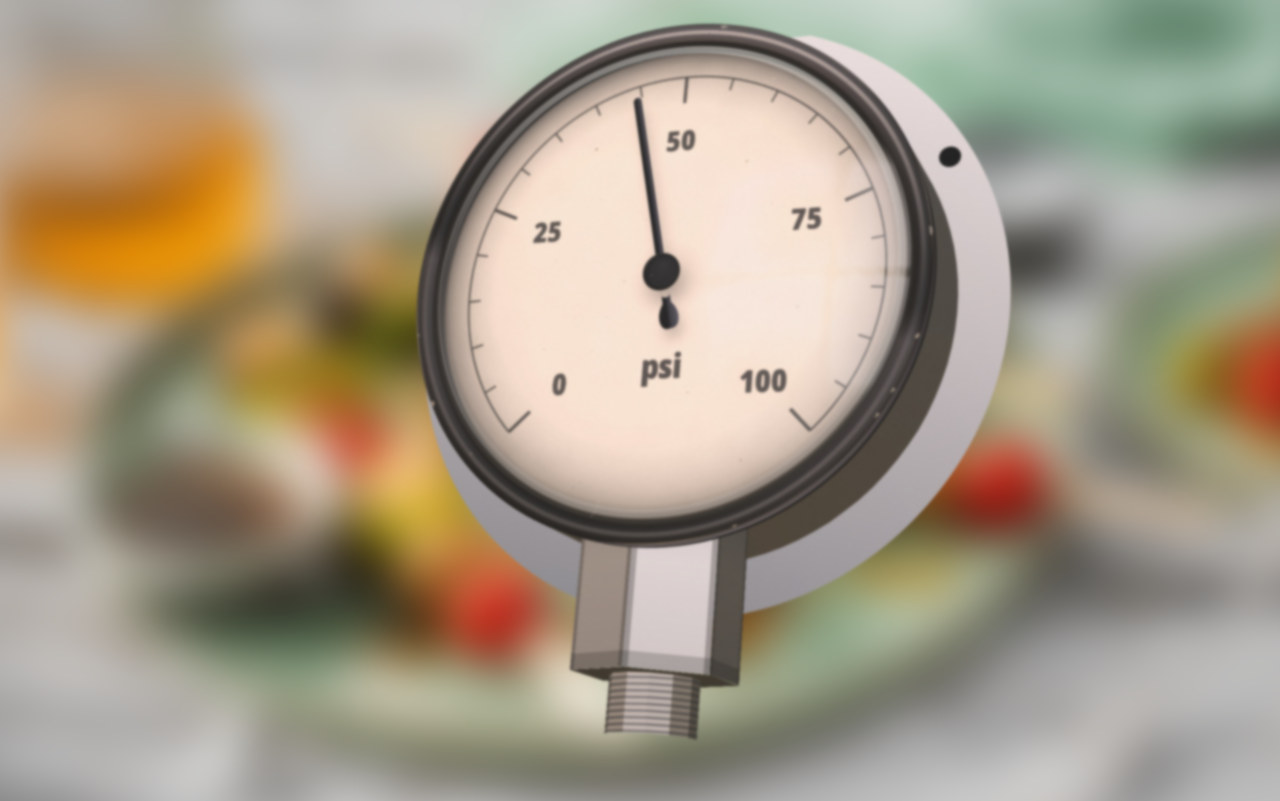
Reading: 45 psi
